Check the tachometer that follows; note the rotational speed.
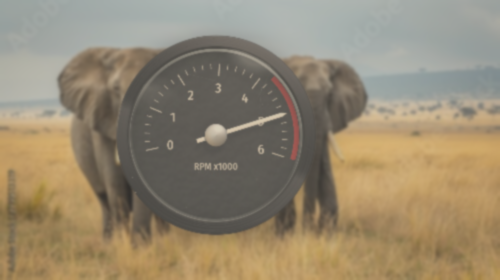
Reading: 5000 rpm
